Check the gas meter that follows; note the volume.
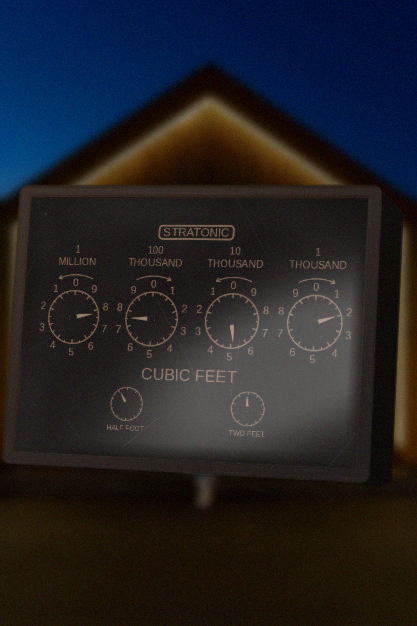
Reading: 775200 ft³
